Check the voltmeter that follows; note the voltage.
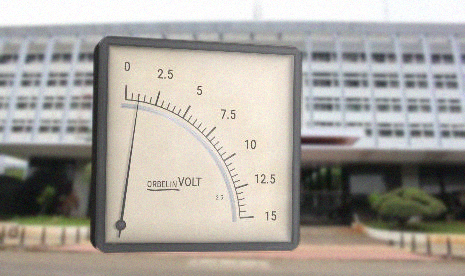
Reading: 1 V
